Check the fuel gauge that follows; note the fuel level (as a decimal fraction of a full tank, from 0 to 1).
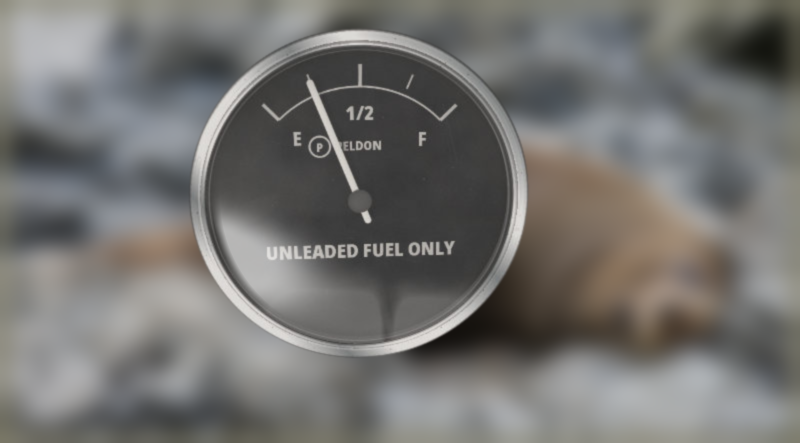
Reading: 0.25
